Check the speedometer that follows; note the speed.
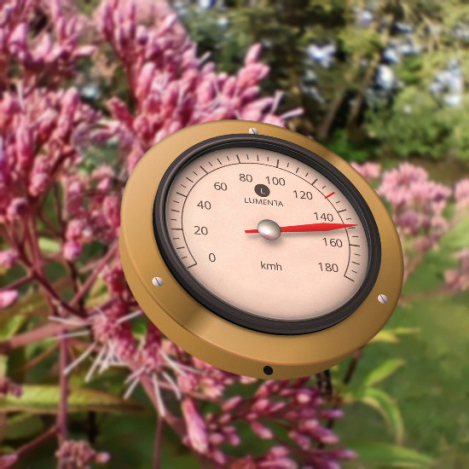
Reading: 150 km/h
